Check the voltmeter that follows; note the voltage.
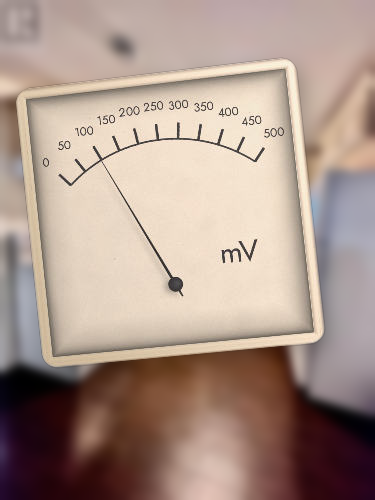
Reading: 100 mV
